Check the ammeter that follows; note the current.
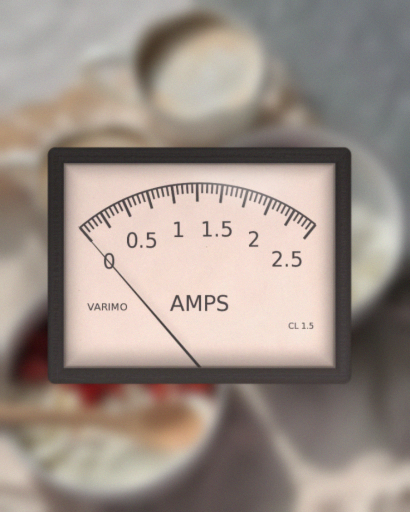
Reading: 0 A
